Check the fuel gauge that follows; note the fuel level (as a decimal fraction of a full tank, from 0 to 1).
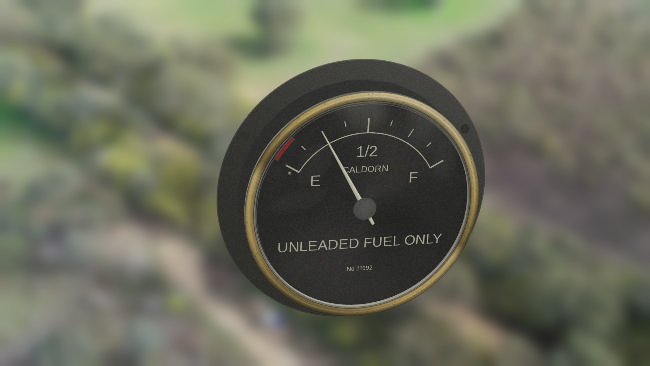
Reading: 0.25
